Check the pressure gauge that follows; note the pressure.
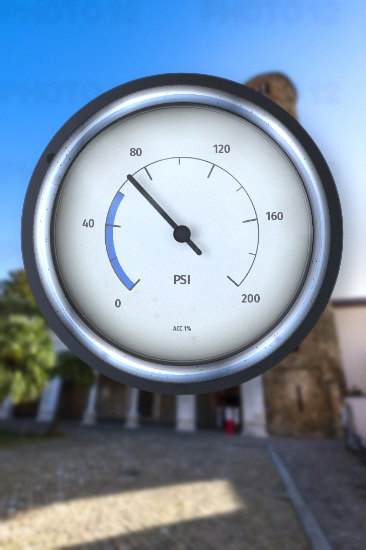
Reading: 70 psi
